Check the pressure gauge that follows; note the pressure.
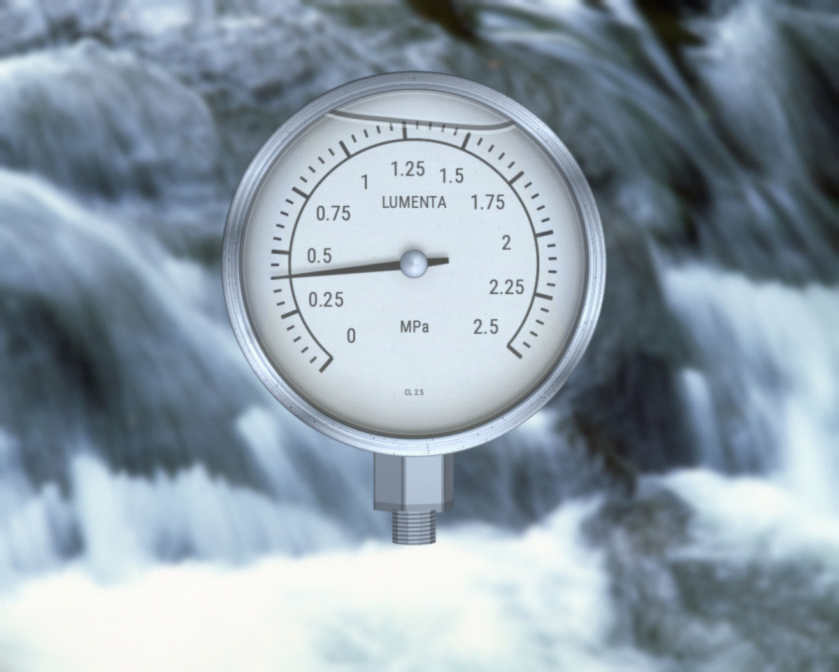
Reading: 0.4 MPa
